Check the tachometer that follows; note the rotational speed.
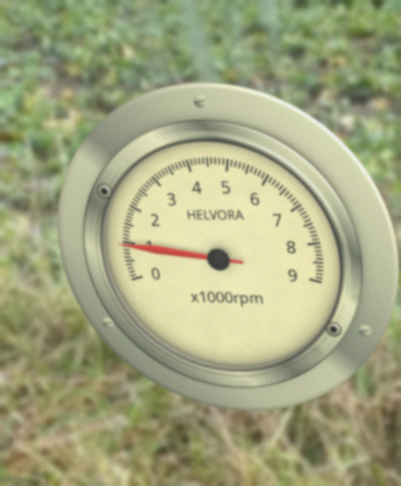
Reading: 1000 rpm
